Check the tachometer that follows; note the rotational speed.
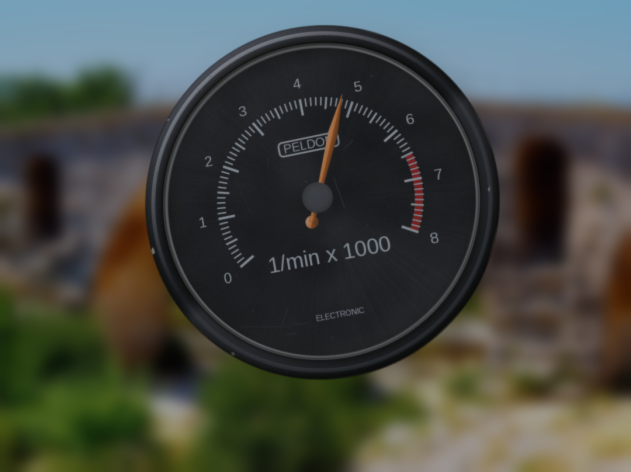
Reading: 4800 rpm
